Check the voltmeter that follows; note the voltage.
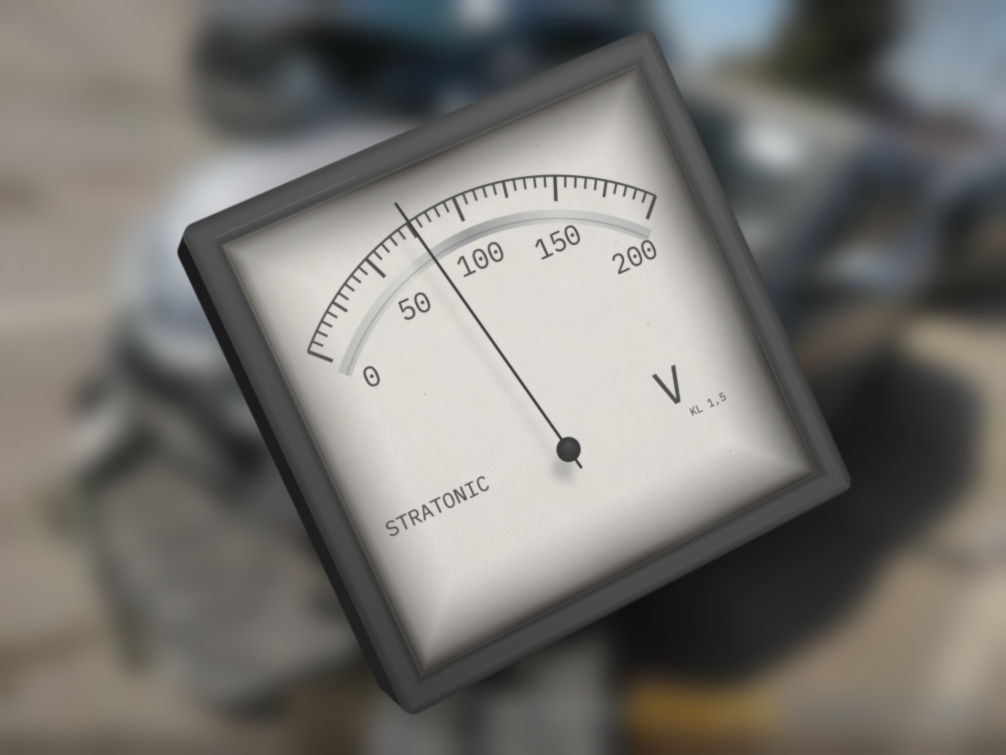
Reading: 75 V
